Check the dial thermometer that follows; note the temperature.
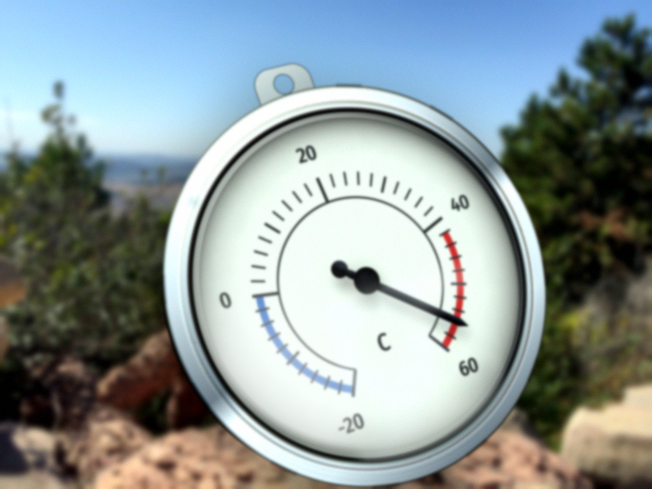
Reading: 56 °C
